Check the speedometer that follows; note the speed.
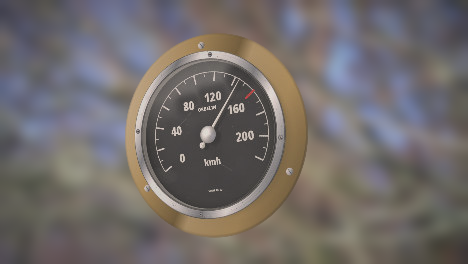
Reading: 145 km/h
